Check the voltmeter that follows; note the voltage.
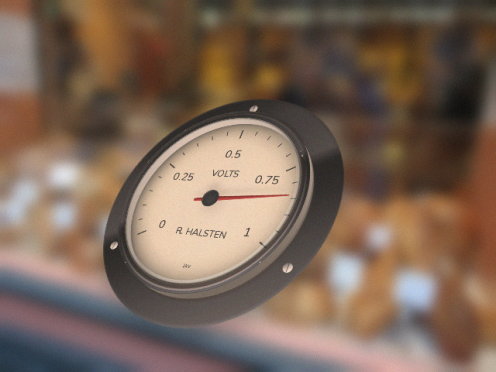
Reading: 0.85 V
